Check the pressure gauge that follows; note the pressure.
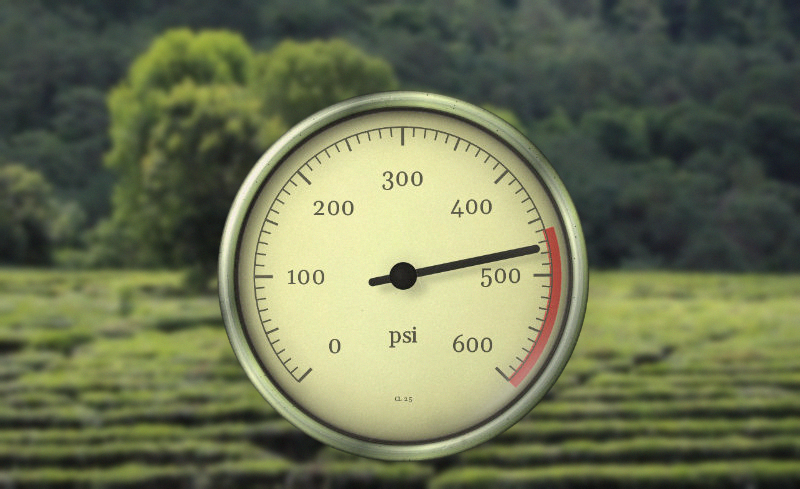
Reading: 475 psi
